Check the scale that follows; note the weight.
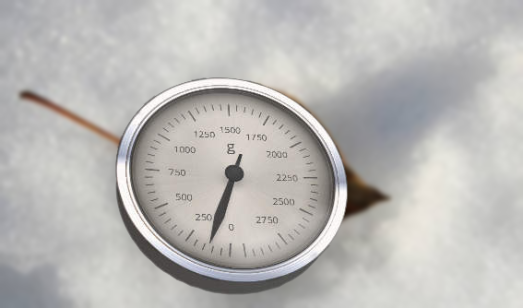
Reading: 125 g
